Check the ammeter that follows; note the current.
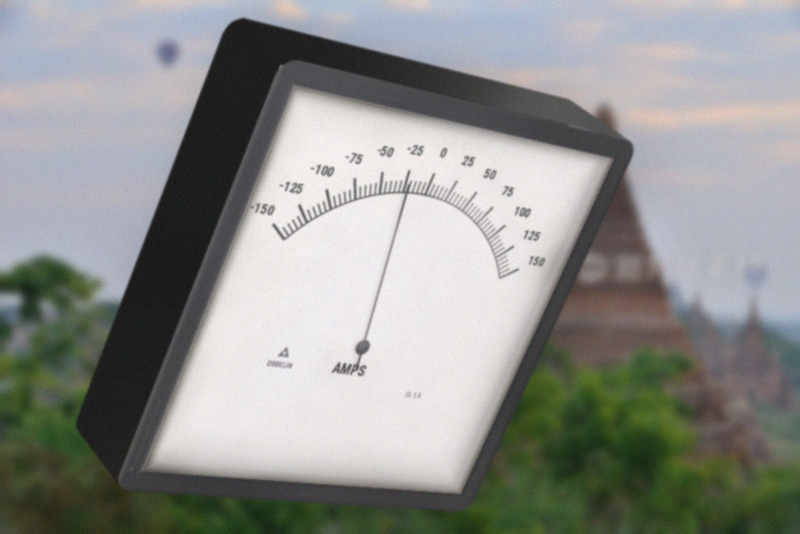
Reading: -25 A
